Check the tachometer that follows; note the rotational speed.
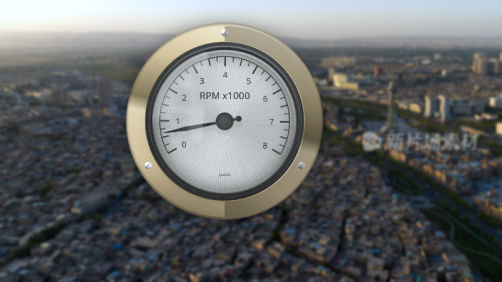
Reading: 625 rpm
